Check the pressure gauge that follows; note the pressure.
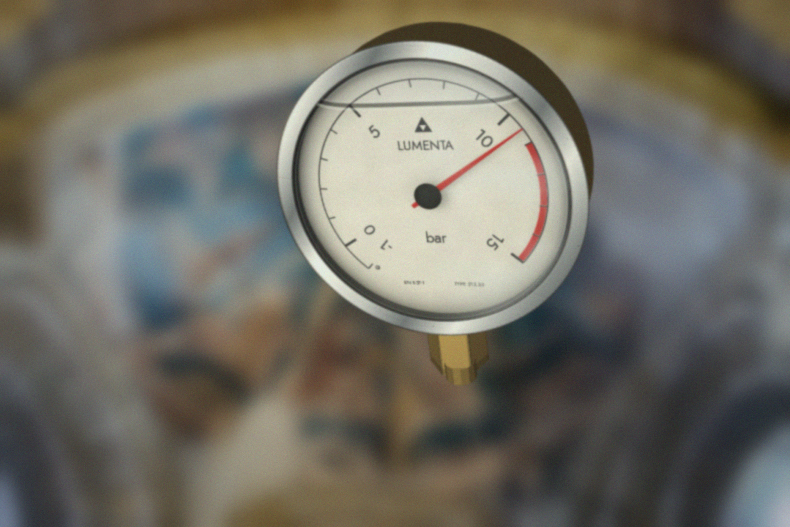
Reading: 10.5 bar
